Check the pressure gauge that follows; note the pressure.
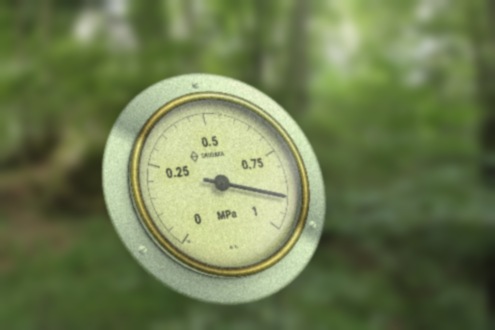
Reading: 0.9 MPa
